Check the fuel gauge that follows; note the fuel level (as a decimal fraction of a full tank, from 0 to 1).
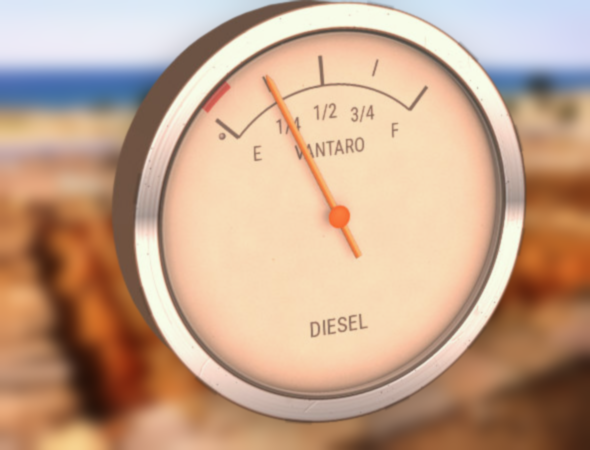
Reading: 0.25
